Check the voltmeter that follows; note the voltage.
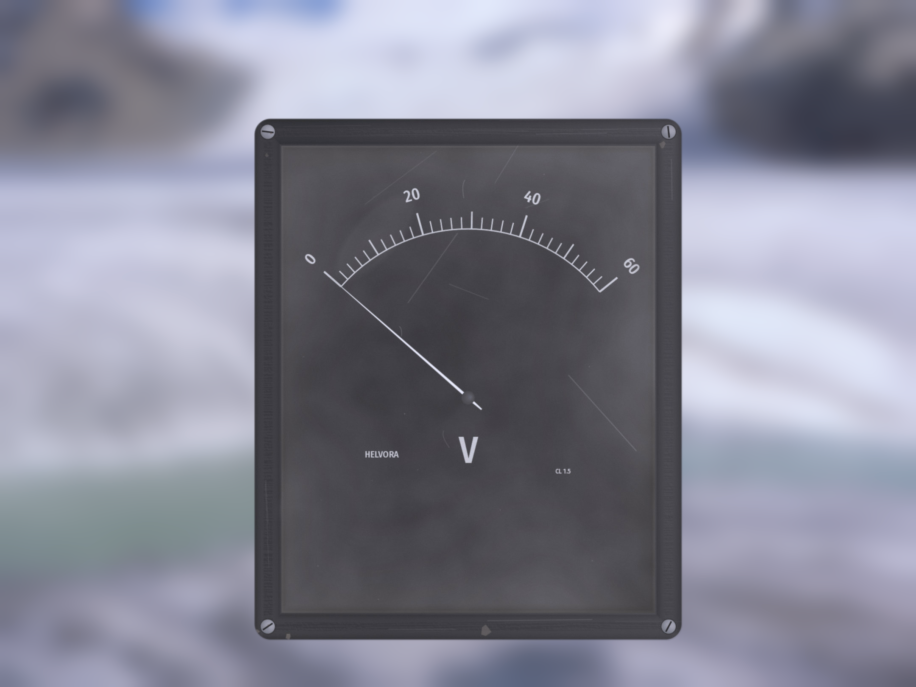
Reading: 0 V
